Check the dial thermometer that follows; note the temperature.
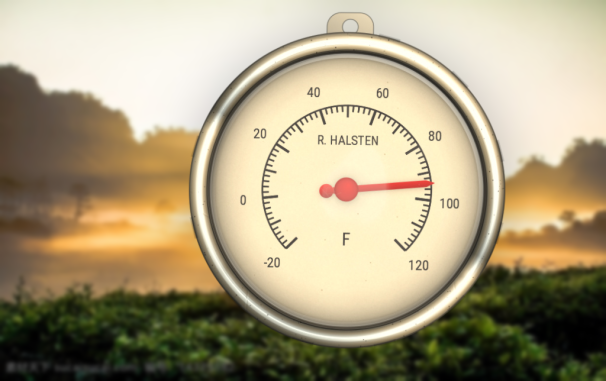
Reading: 94 °F
